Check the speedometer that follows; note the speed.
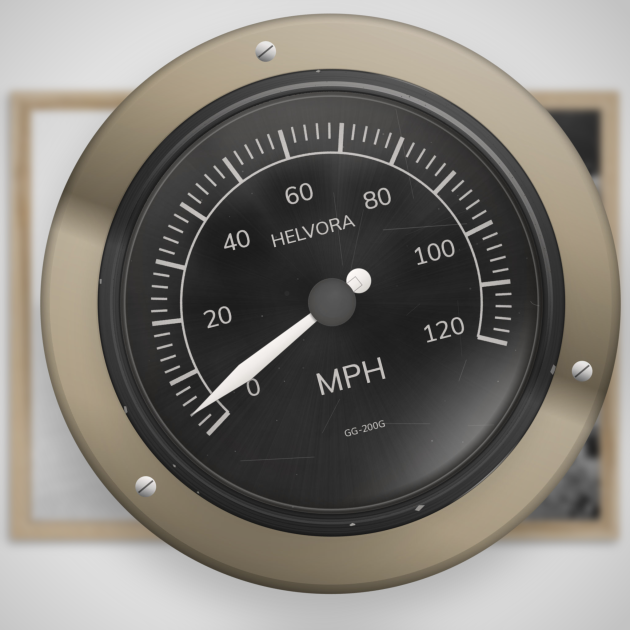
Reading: 4 mph
